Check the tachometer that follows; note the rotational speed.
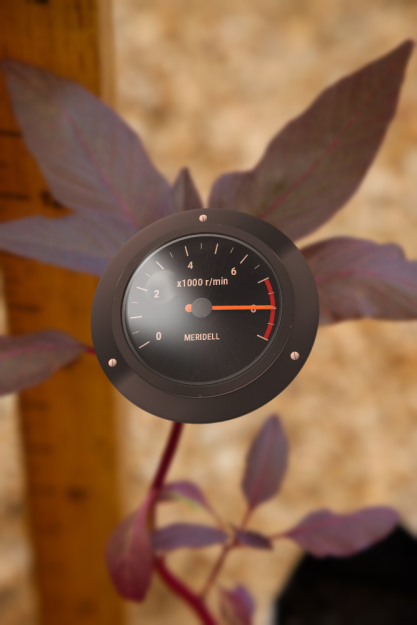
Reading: 8000 rpm
